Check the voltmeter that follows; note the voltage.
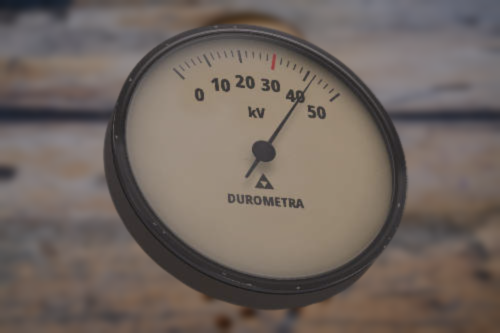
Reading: 42 kV
